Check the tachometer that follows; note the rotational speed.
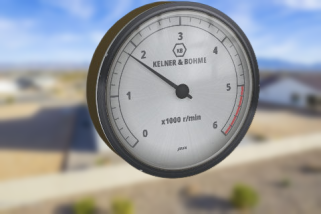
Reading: 1800 rpm
